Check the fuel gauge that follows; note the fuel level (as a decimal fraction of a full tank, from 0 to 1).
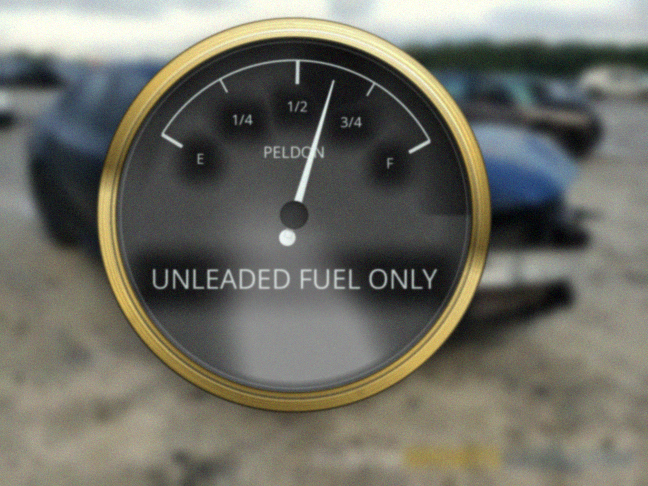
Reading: 0.625
